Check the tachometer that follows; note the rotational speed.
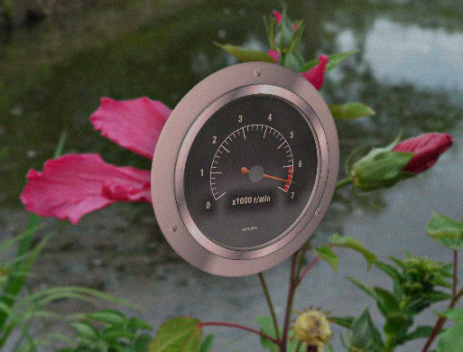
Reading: 6600 rpm
